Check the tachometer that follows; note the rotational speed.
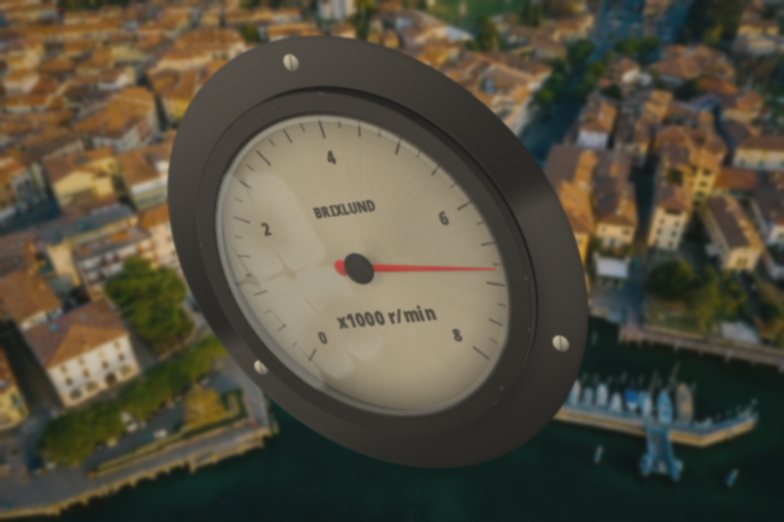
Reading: 6750 rpm
